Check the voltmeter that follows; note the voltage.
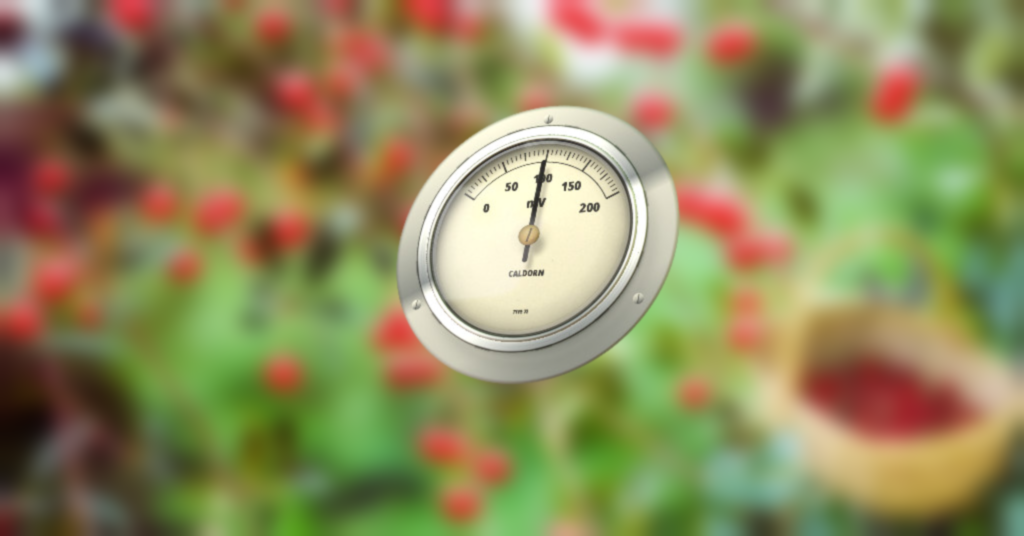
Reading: 100 mV
